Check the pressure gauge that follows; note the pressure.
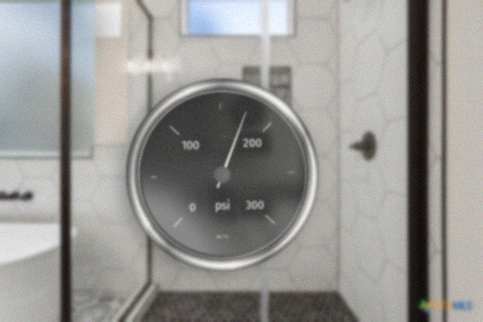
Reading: 175 psi
